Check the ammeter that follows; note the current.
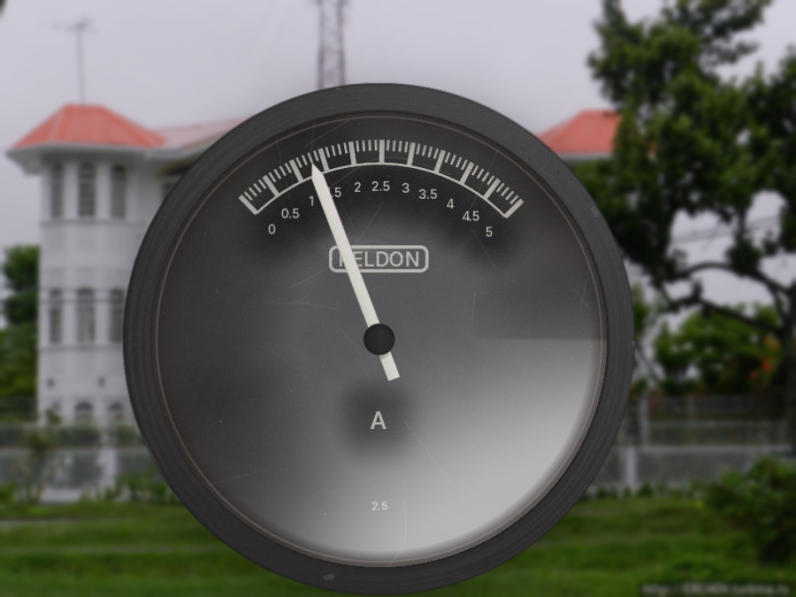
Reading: 1.3 A
